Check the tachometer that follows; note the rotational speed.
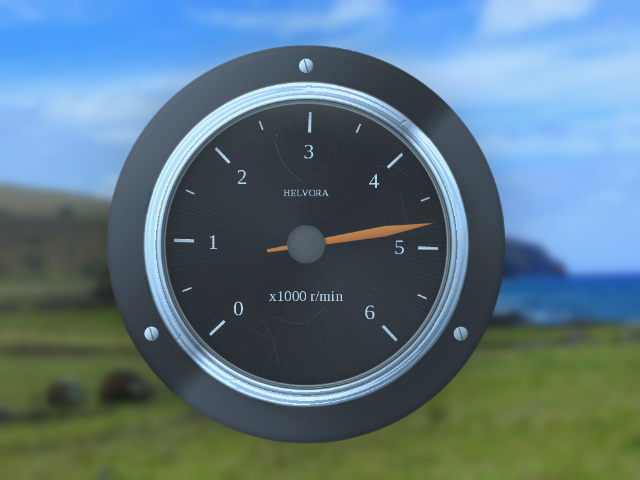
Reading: 4750 rpm
